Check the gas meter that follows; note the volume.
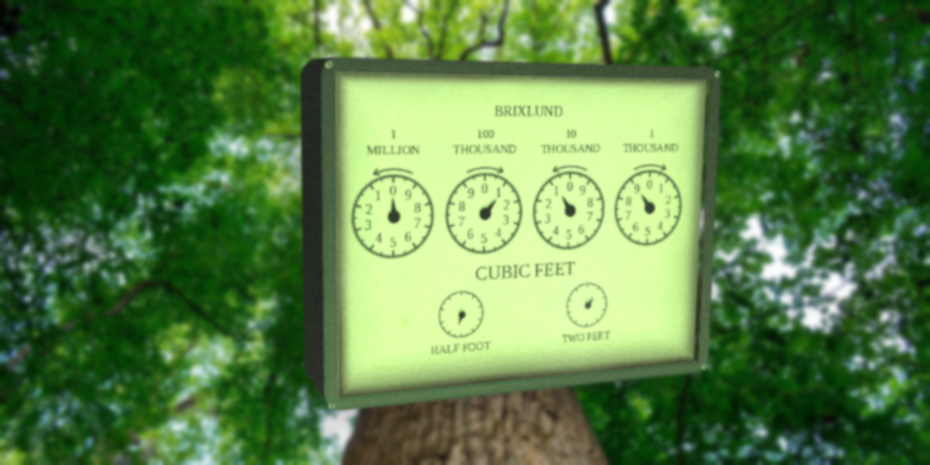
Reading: 10900 ft³
